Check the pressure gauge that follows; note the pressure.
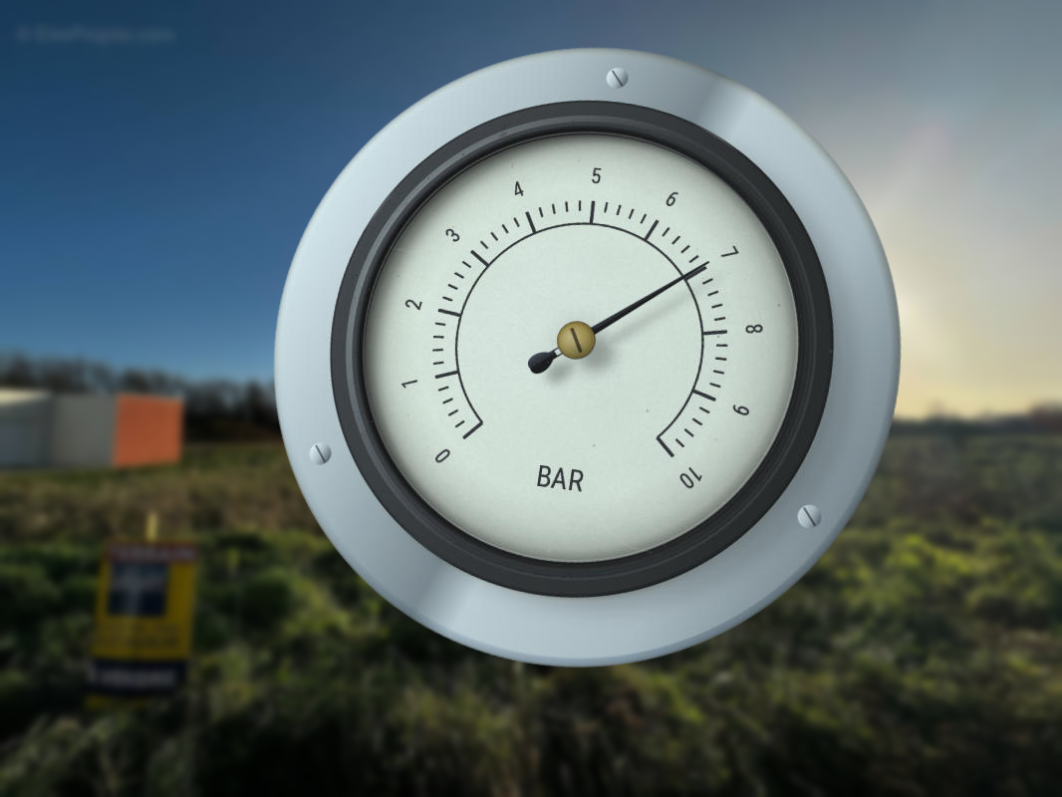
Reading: 7 bar
